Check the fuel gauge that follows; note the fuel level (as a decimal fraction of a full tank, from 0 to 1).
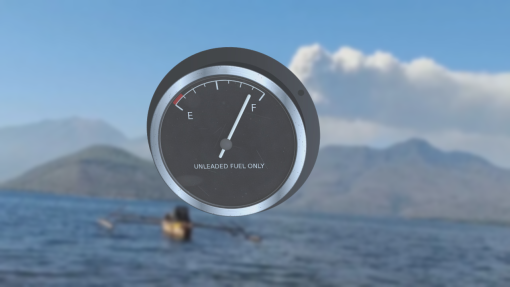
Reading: 0.875
